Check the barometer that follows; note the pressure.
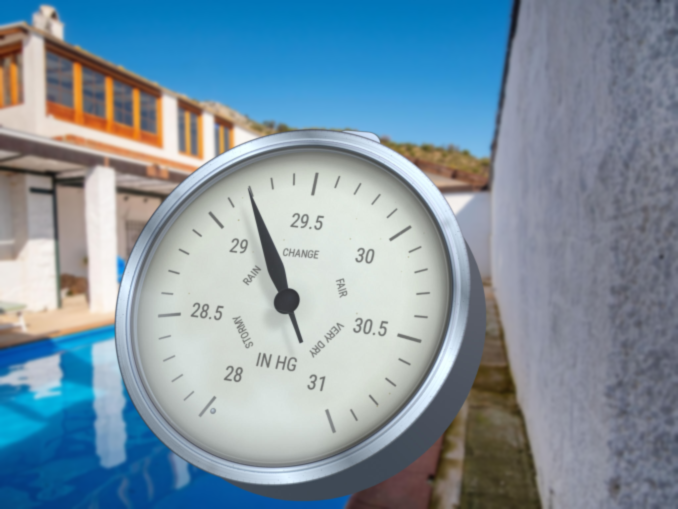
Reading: 29.2 inHg
